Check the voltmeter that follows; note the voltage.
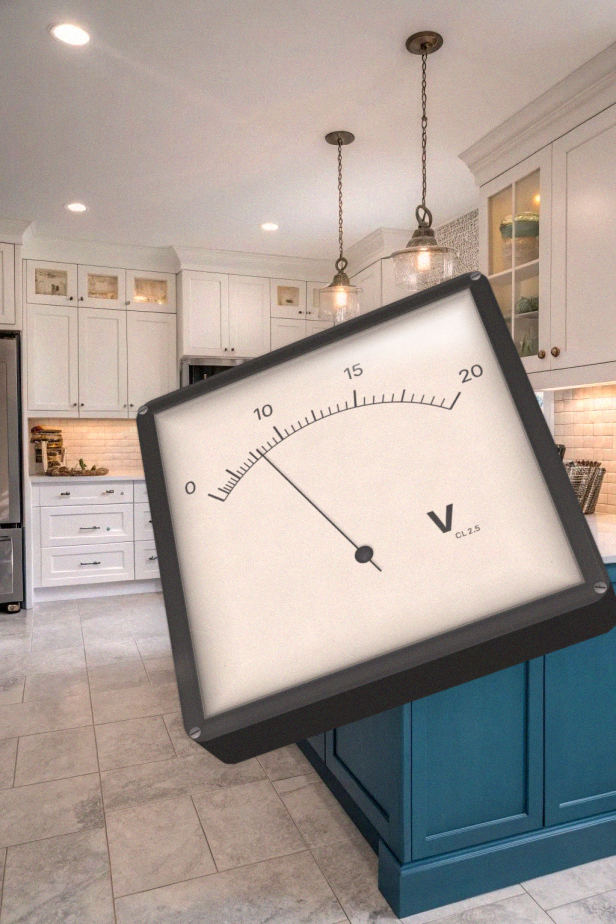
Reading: 8 V
